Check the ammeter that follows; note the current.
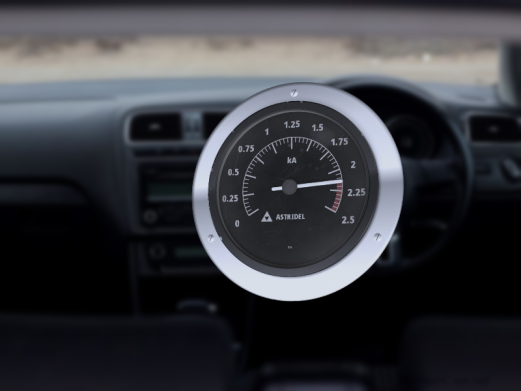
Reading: 2.15 kA
